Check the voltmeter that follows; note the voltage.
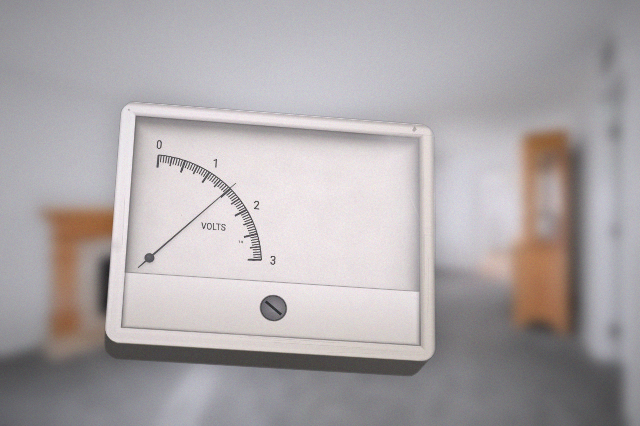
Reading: 1.5 V
